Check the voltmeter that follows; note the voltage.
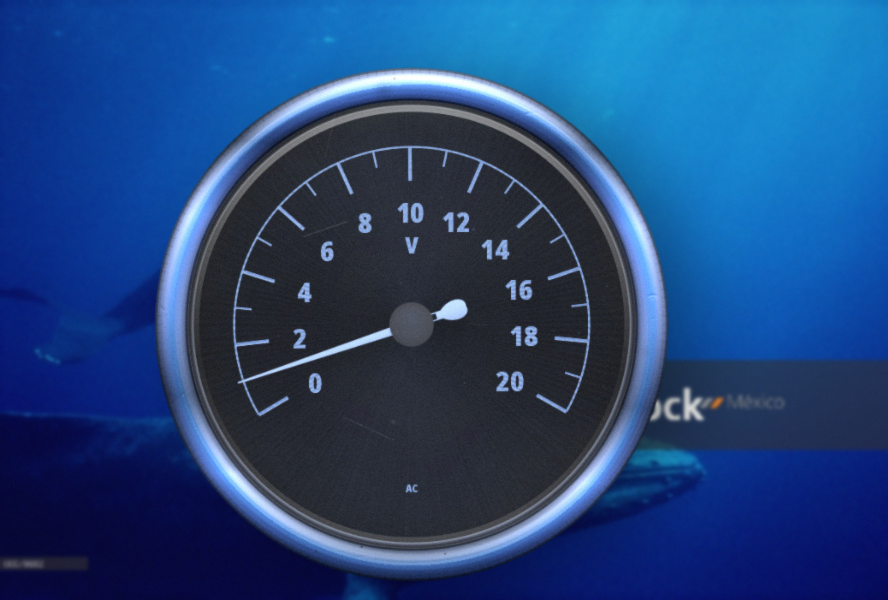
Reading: 1 V
